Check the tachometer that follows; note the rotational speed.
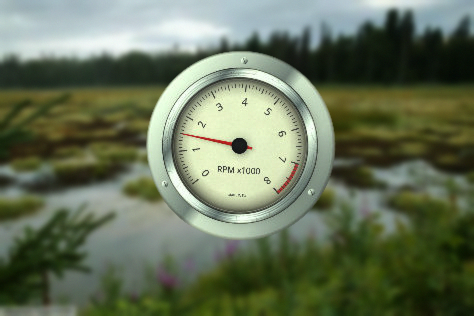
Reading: 1500 rpm
